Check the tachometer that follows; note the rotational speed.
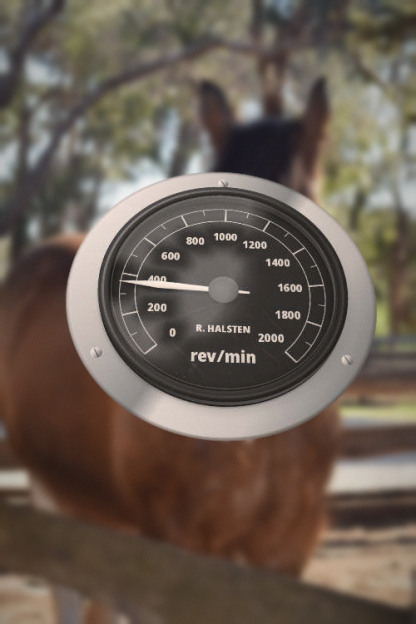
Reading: 350 rpm
